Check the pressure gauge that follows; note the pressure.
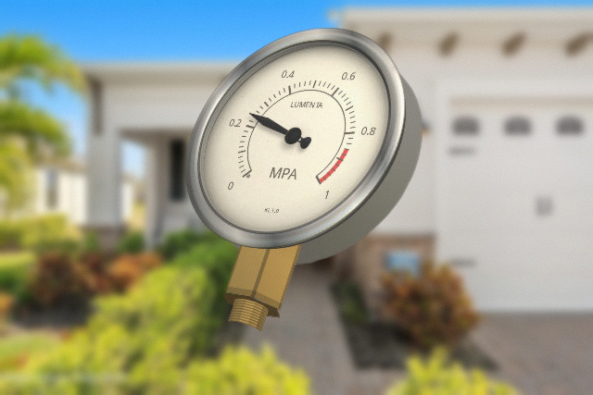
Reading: 0.24 MPa
